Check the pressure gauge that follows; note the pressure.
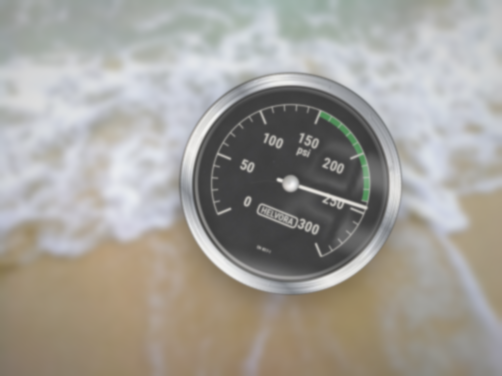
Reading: 245 psi
